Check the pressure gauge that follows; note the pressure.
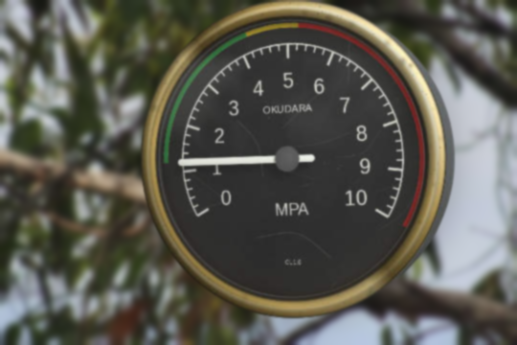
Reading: 1.2 MPa
